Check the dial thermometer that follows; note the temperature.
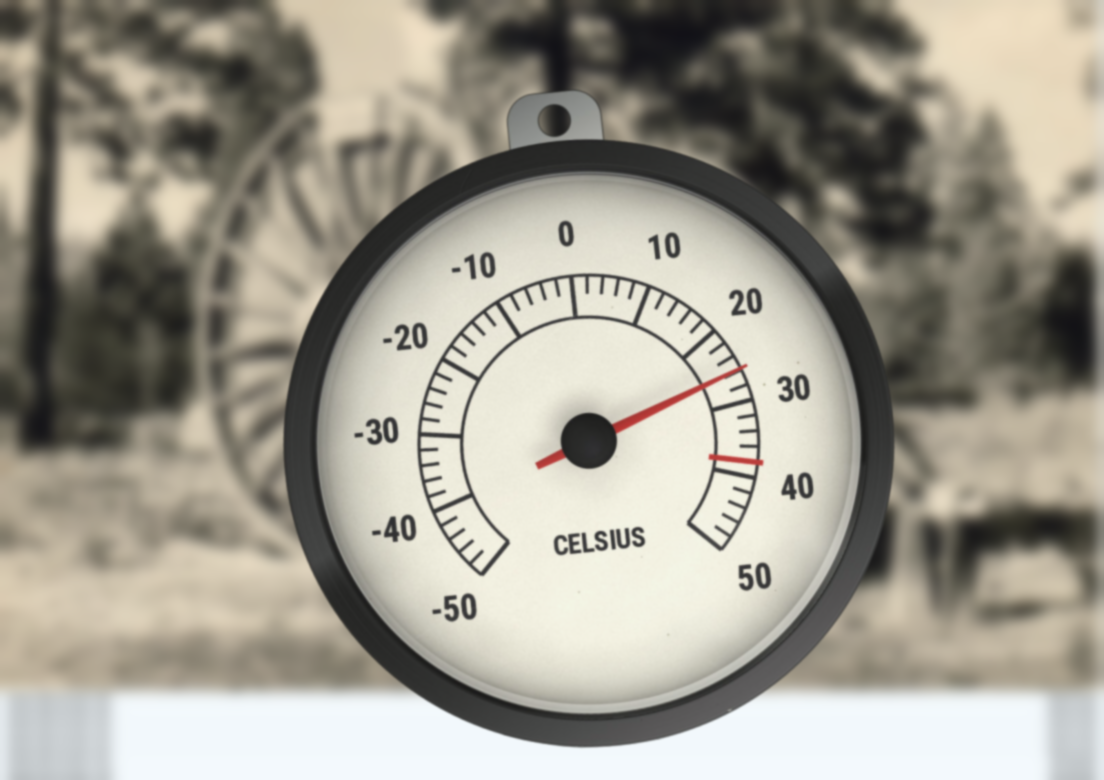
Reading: 26 °C
